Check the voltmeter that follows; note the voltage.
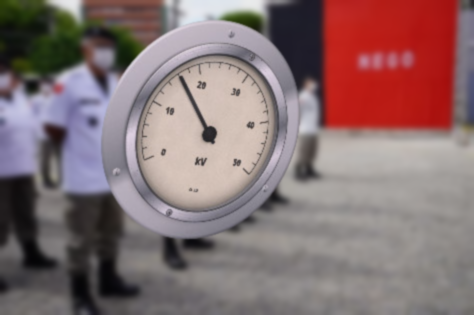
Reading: 16 kV
